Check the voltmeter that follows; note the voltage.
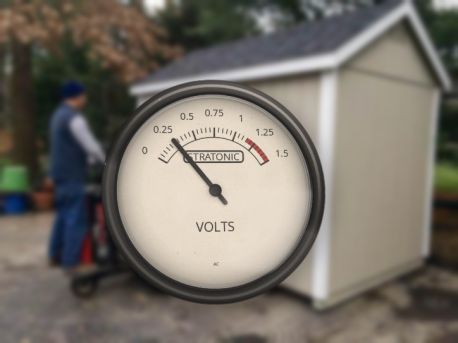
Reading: 0.25 V
